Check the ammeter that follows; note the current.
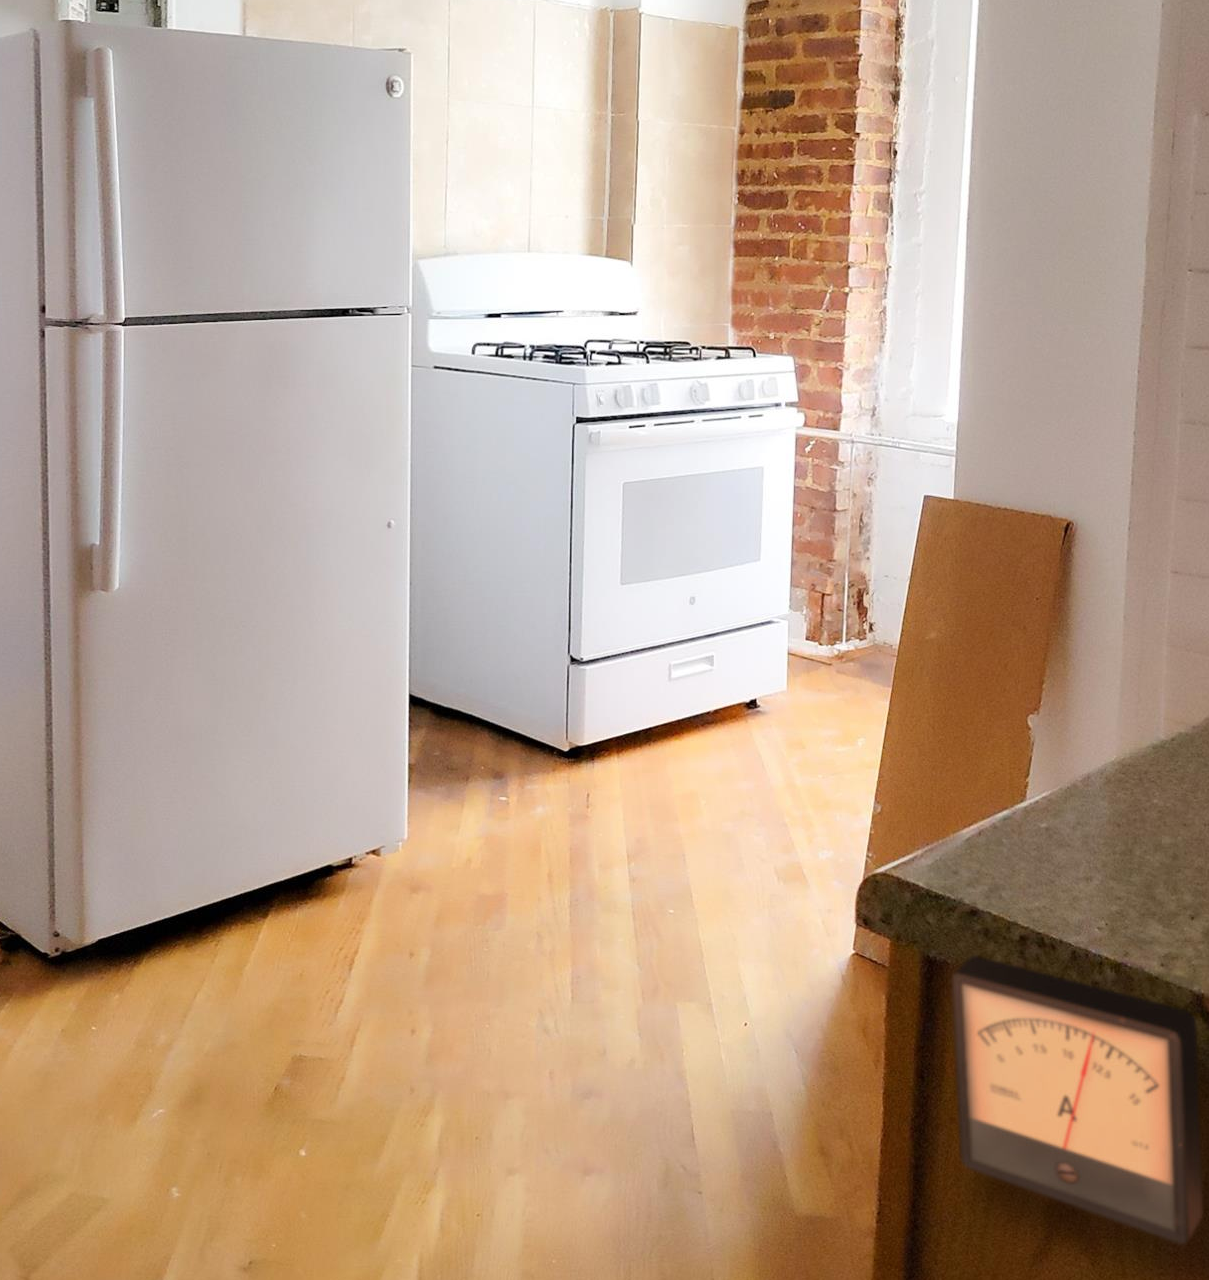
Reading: 11.5 A
